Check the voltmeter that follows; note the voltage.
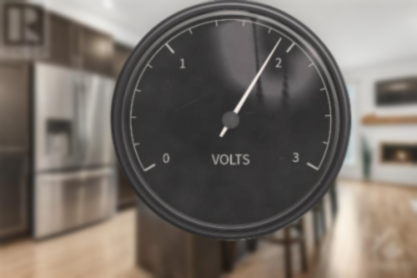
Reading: 1.9 V
